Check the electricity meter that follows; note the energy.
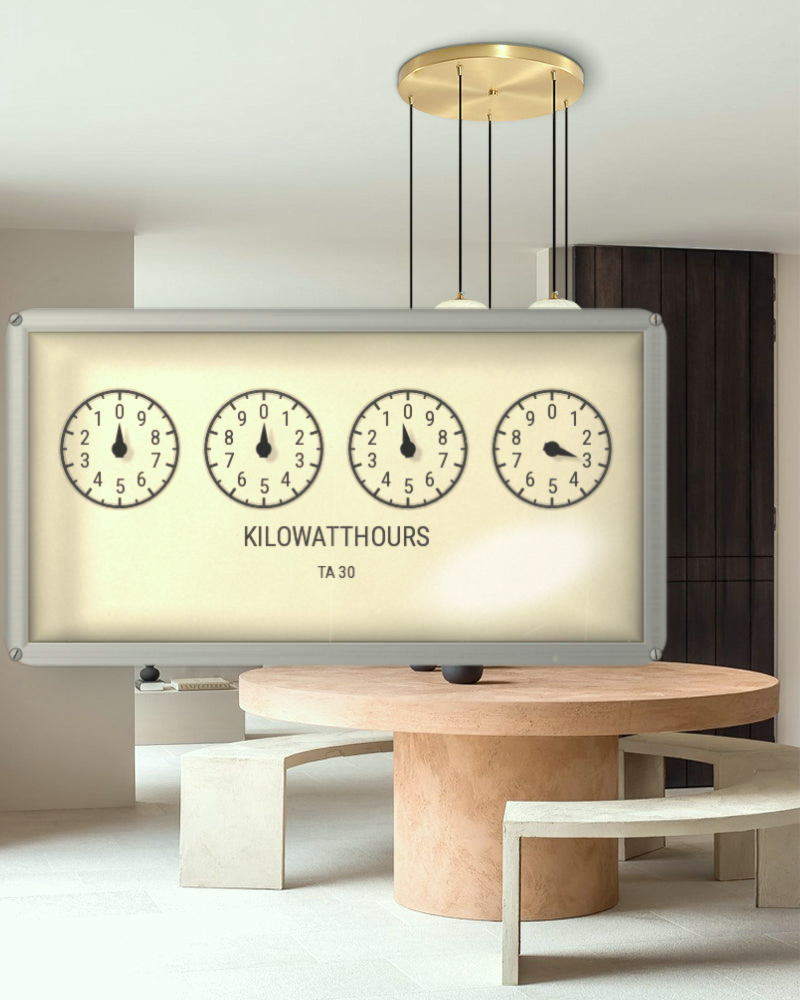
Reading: 3 kWh
